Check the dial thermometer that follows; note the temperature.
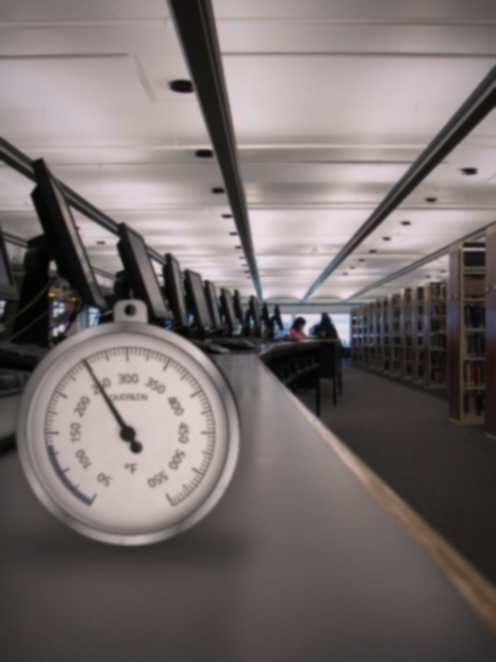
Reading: 250 °F
